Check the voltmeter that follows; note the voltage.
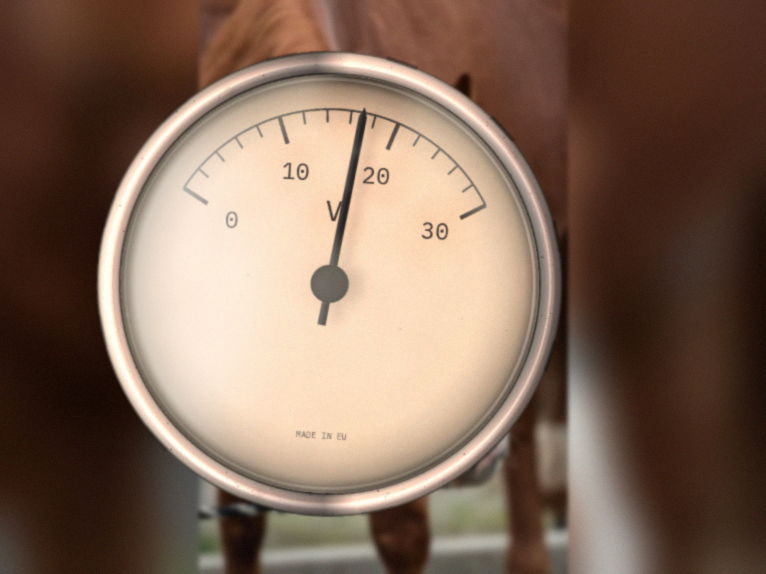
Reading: 17 V
